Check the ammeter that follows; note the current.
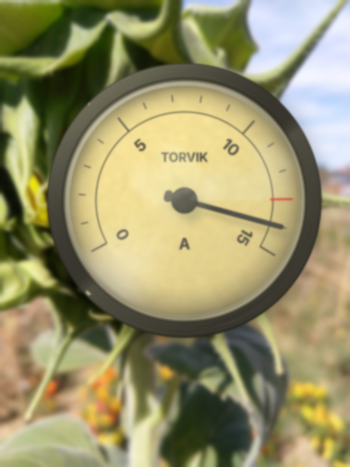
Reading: 14 A
